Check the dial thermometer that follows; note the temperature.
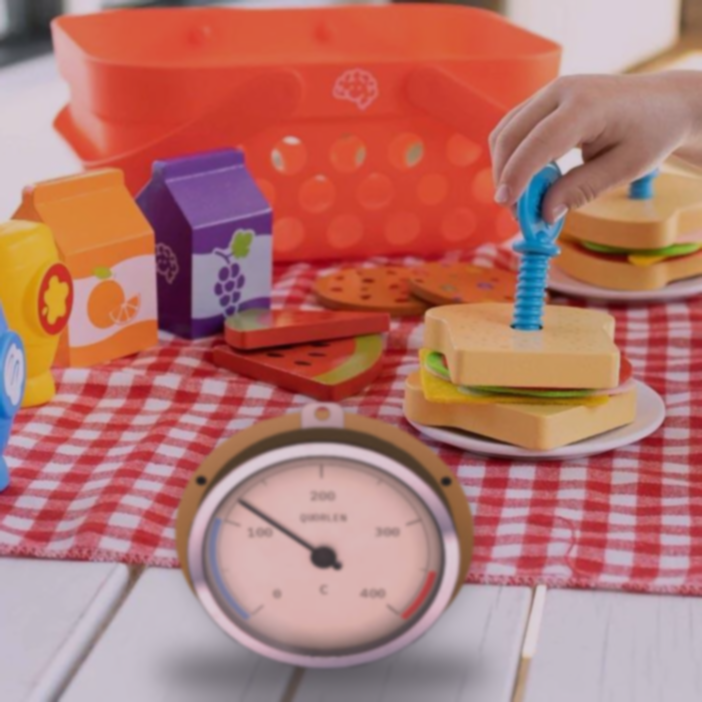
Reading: 125 °C
